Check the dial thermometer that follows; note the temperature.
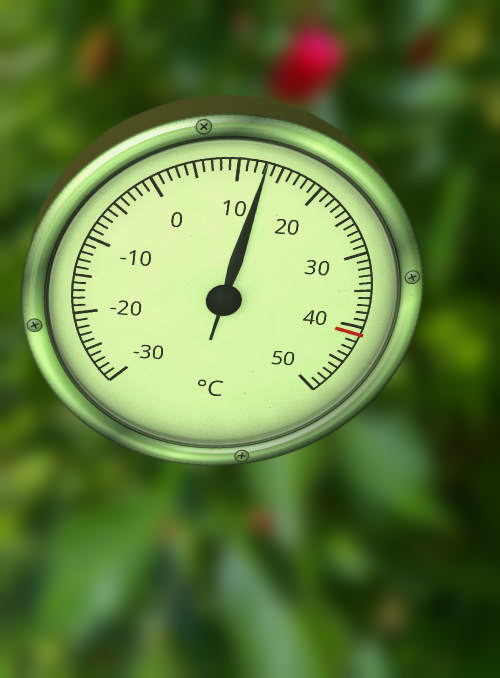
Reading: 13 °C
